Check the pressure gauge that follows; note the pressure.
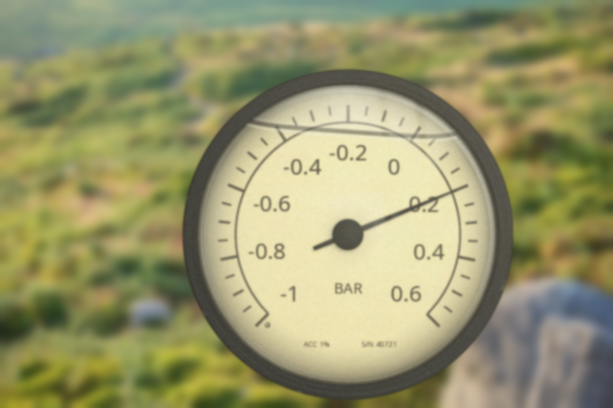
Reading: 0.2 bar
